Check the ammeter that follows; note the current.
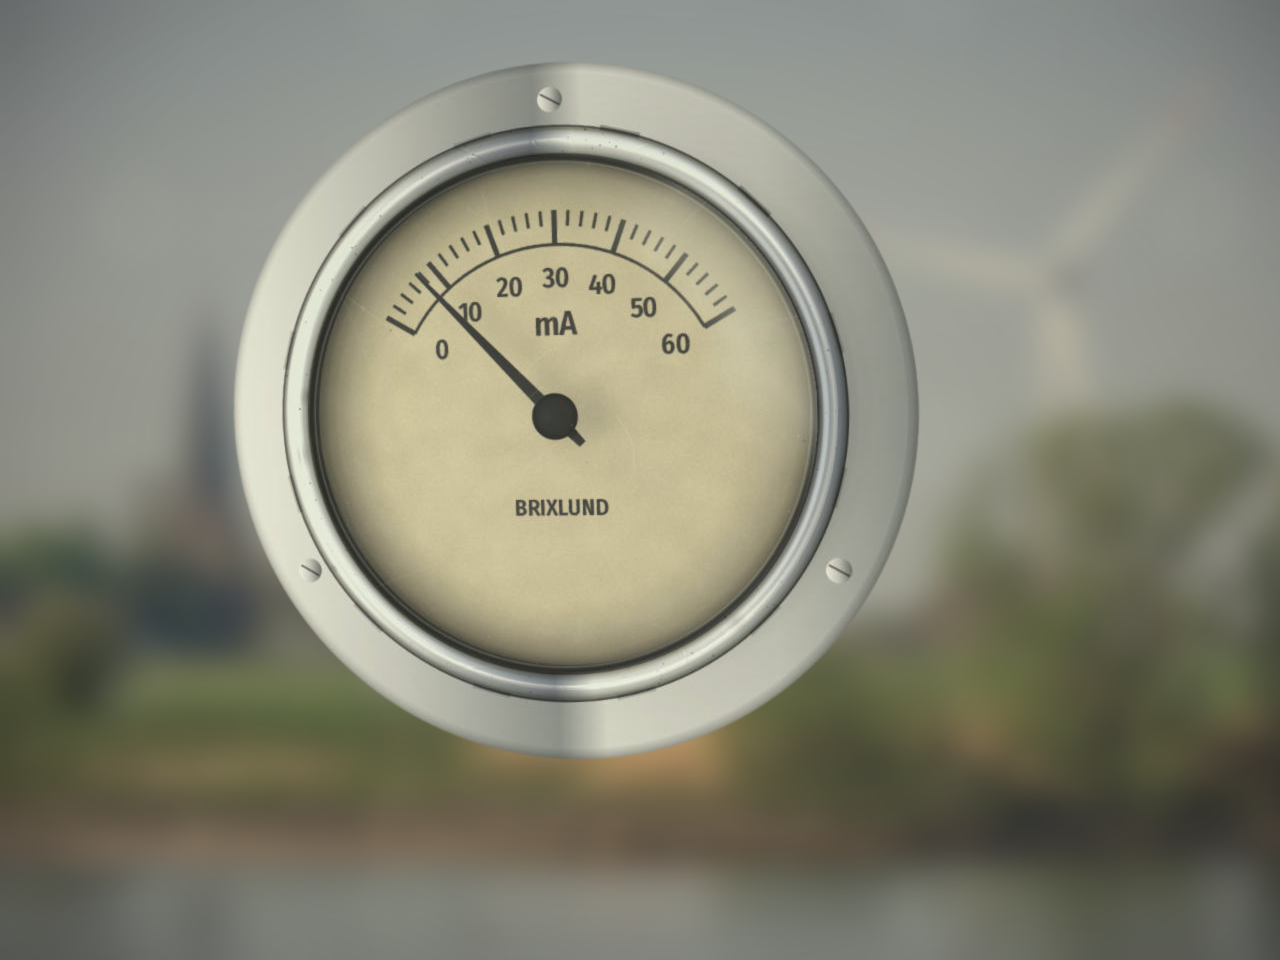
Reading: 8 mA
